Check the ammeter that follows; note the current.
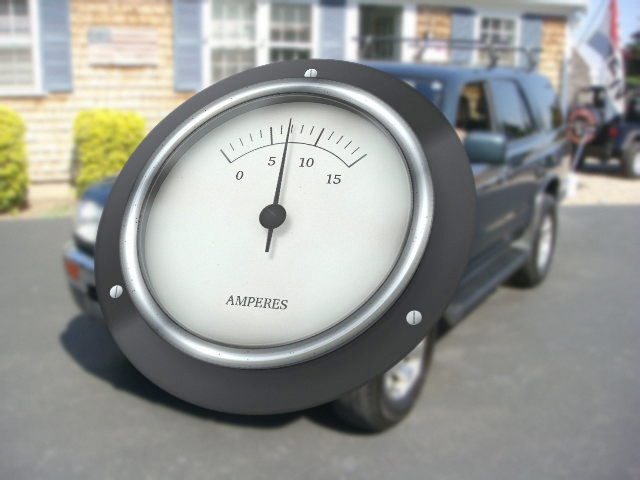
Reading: 7 A
